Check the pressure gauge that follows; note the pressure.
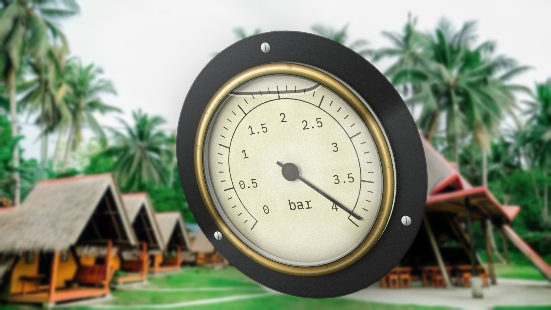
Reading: 3.9 bar
